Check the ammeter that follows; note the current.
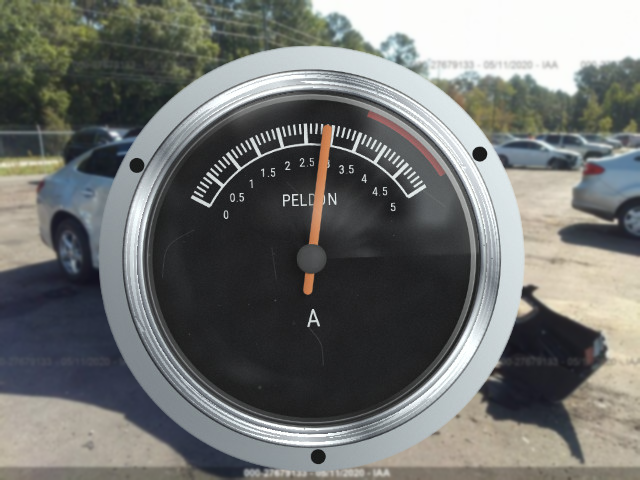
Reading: 2.9 A
